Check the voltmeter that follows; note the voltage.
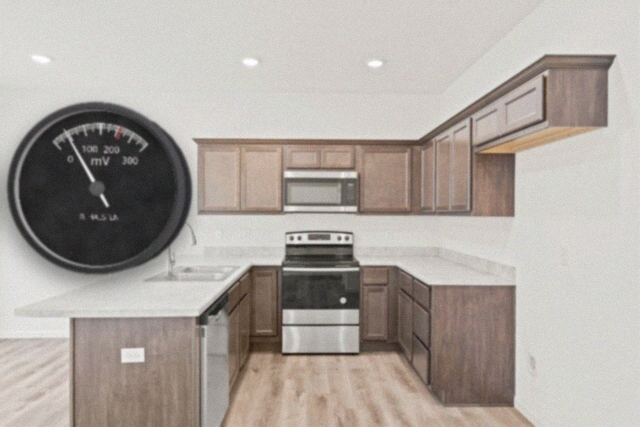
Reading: 50 mV
